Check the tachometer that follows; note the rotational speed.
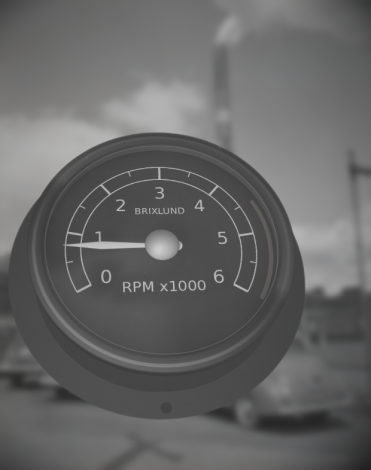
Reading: 750 rpm
